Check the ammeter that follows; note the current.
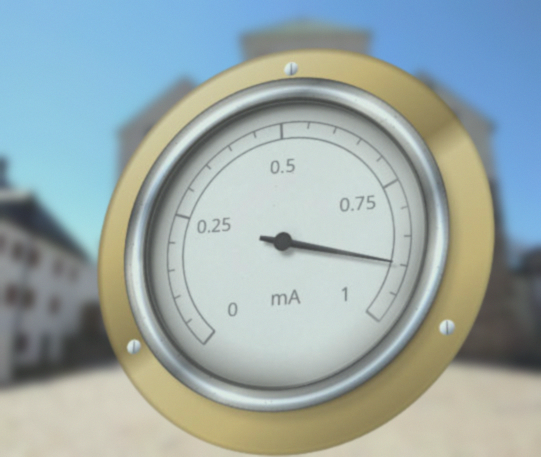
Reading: 0.9 mA
